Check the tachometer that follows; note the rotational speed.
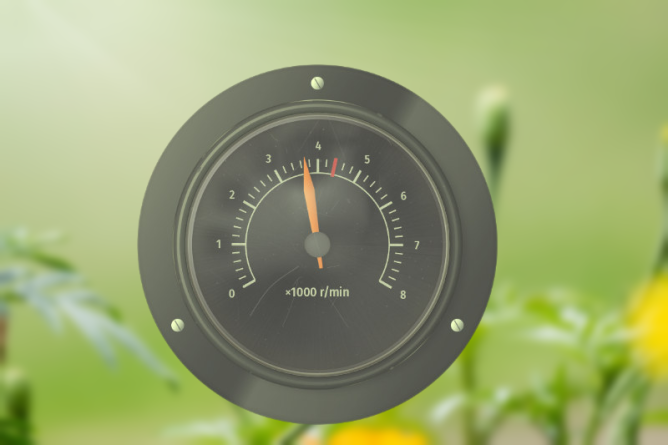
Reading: 3700 rpm
